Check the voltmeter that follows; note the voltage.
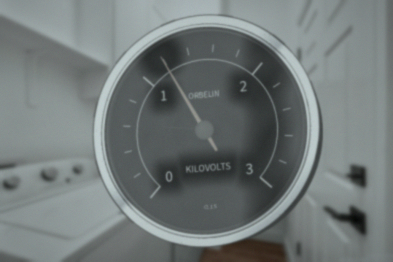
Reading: 1.2 kV
